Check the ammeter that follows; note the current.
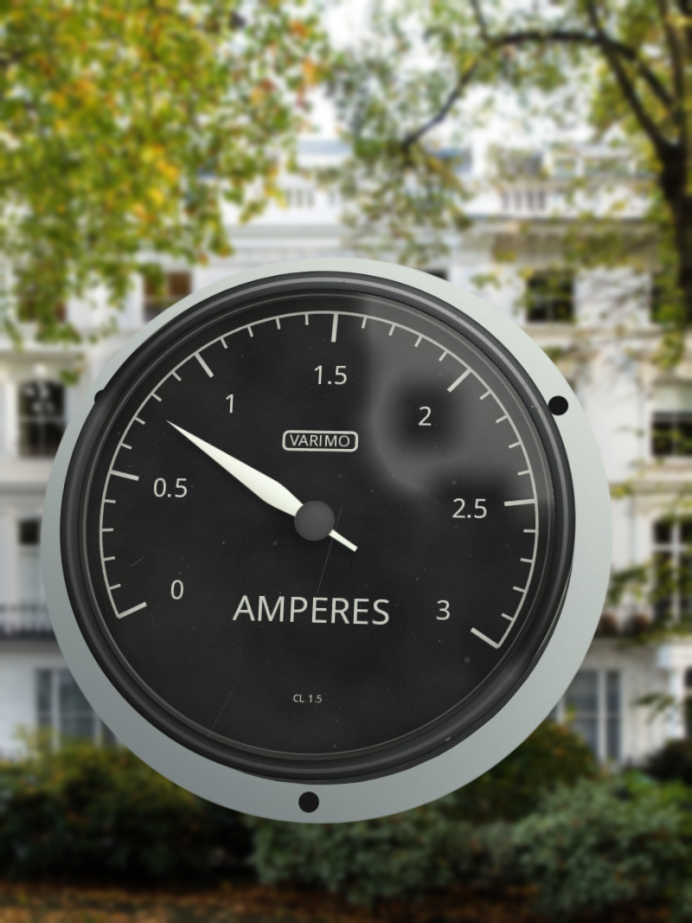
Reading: 0.75 A
